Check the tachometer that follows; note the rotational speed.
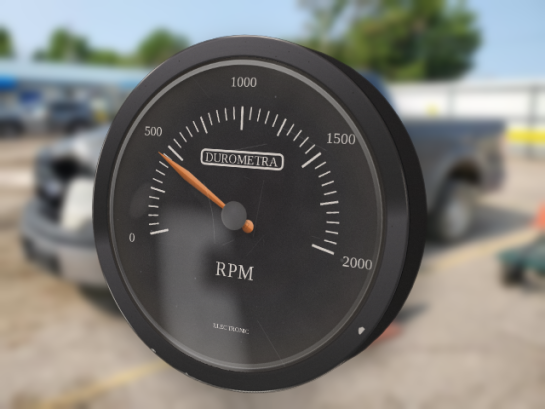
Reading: 450 rpm
